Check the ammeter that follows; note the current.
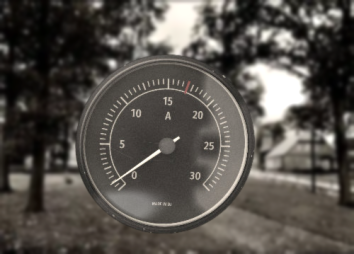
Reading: 1 A
